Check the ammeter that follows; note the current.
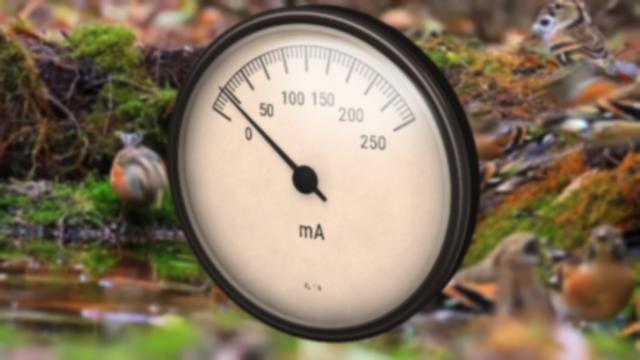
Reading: 25 mA
